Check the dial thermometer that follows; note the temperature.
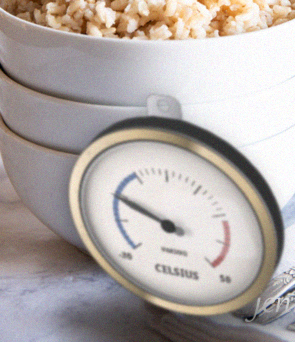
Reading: -10 °C
